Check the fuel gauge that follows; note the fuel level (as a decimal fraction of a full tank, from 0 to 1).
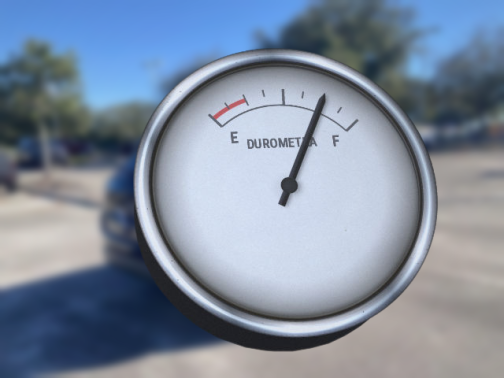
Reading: 0.75
